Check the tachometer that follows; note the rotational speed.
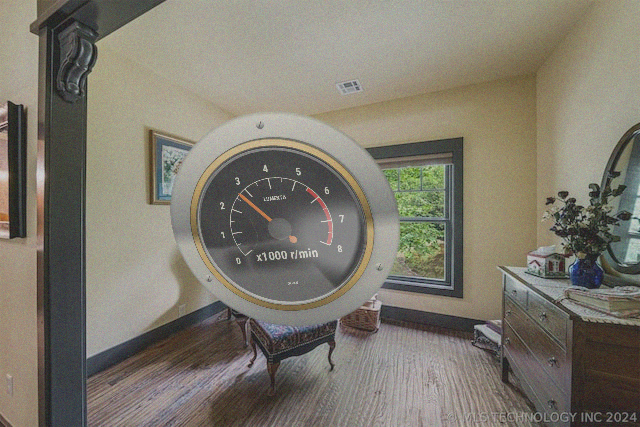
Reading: 2750 rpm
